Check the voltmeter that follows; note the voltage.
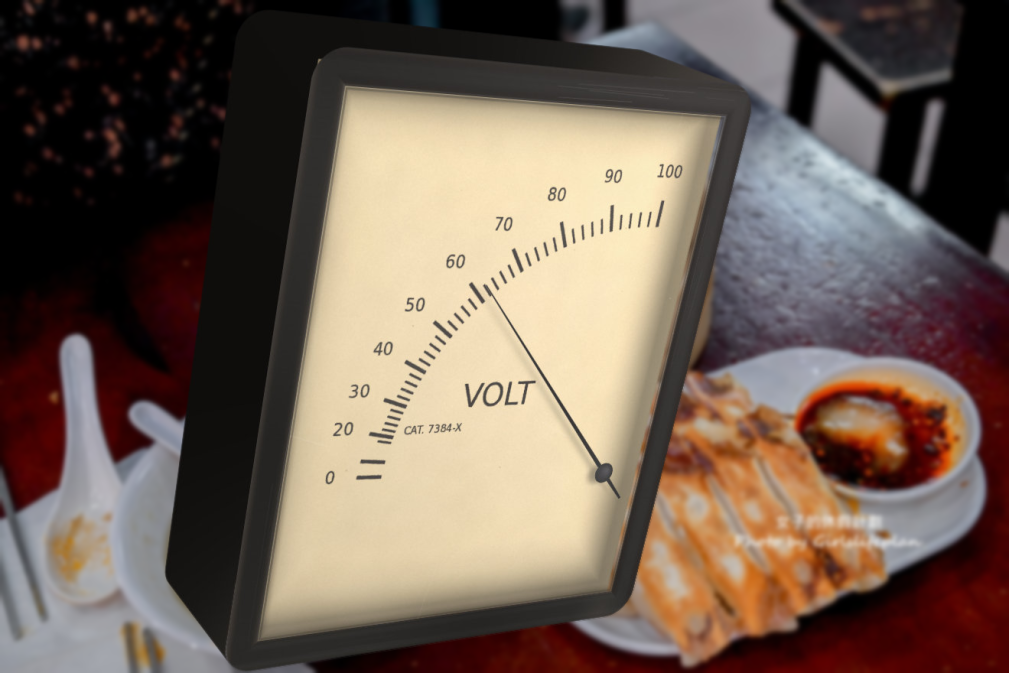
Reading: 62 V
